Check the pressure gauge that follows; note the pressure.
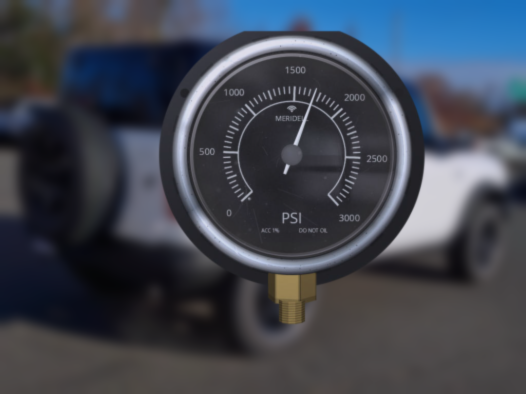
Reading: 1700 psi
